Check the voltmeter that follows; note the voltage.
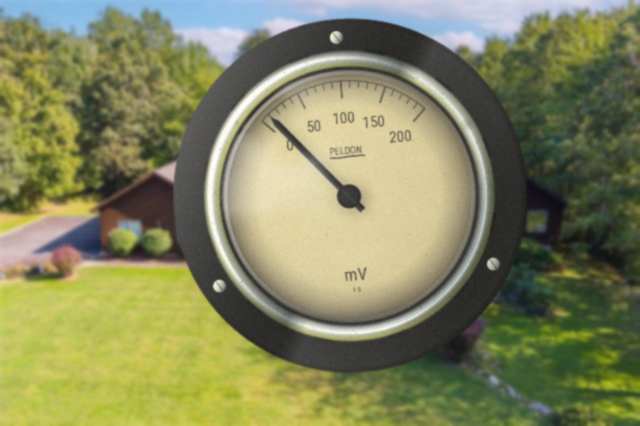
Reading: 10 mV
